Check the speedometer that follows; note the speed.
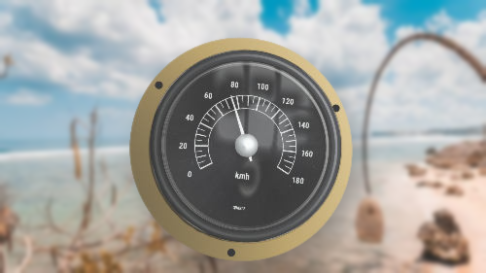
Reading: 75 km/h
